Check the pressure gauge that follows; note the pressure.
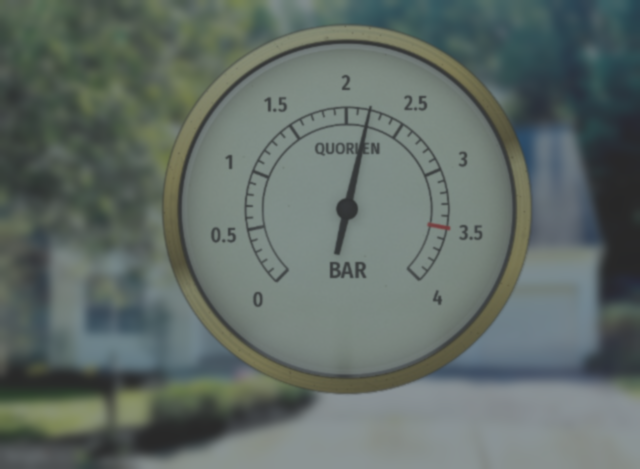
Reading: 2.2 bar
